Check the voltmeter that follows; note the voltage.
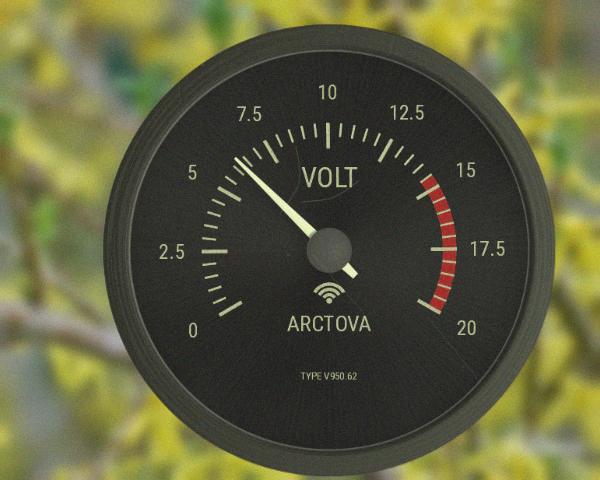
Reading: 6.25 V
